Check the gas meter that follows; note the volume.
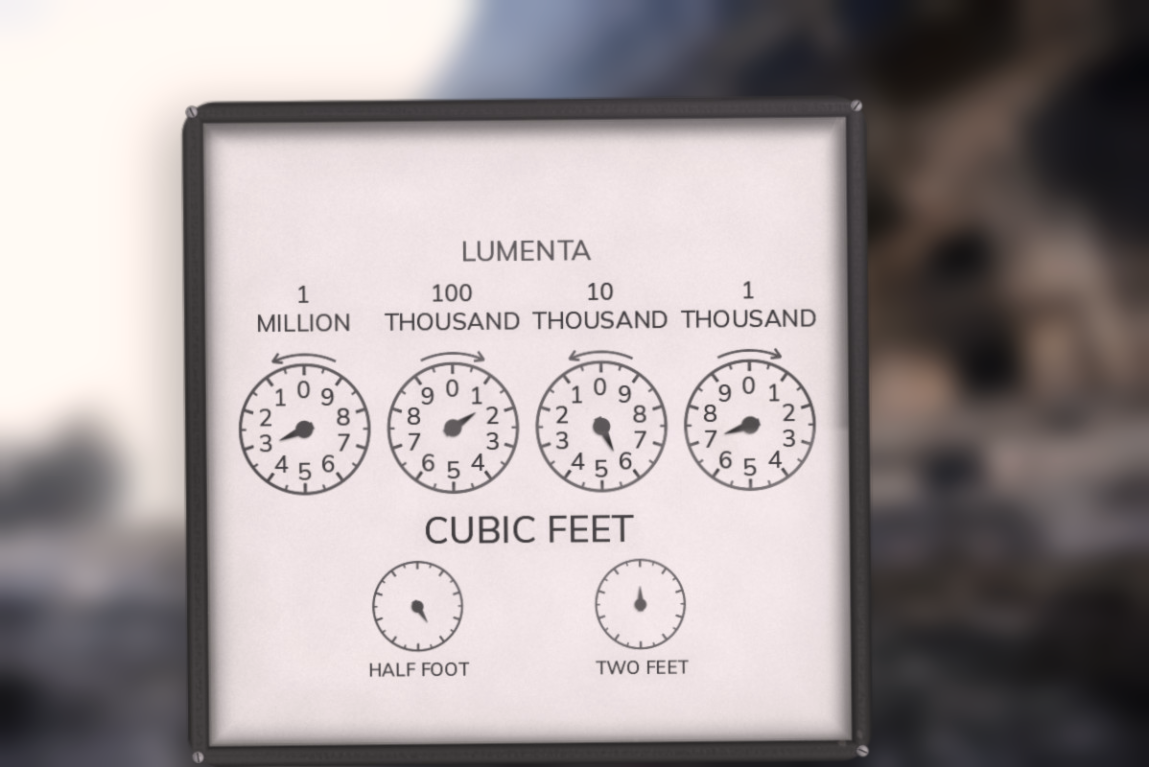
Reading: 315700 ft³
